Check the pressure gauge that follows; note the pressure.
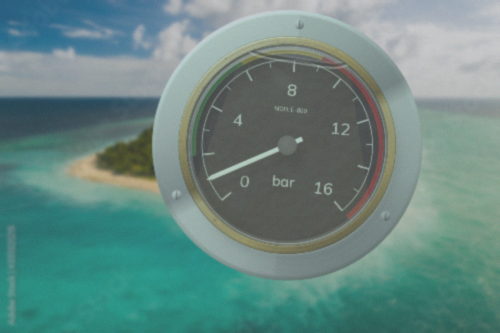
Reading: 1 bar
